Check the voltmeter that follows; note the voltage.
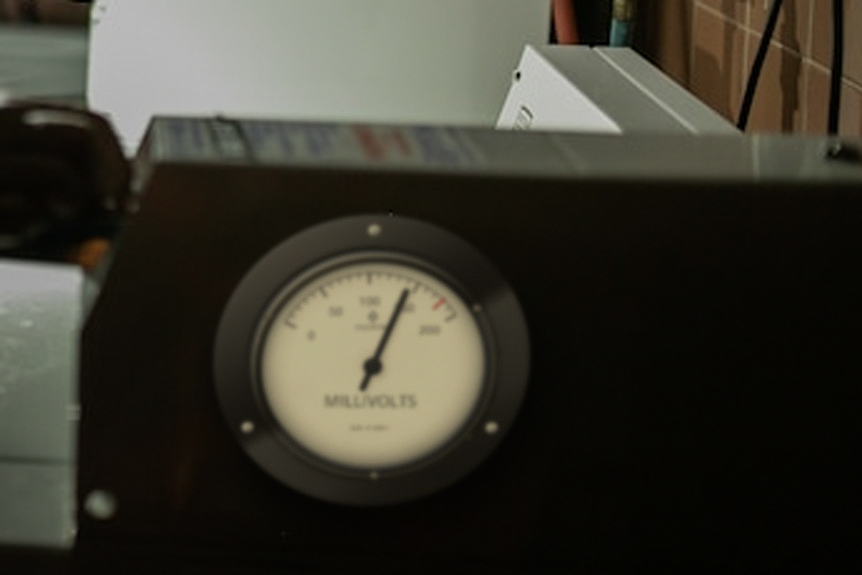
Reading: 140 mV
